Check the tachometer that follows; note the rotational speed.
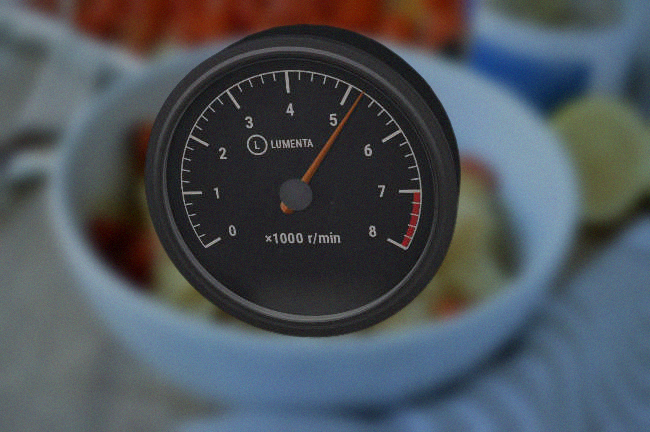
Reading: 5200 rpm
